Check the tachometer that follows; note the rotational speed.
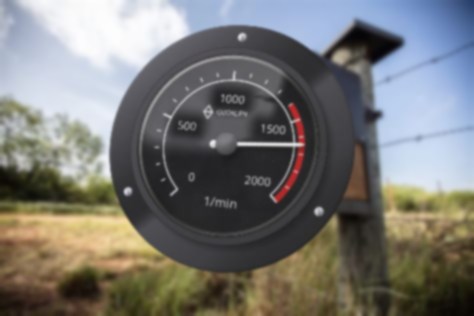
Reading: 1650 rpm
